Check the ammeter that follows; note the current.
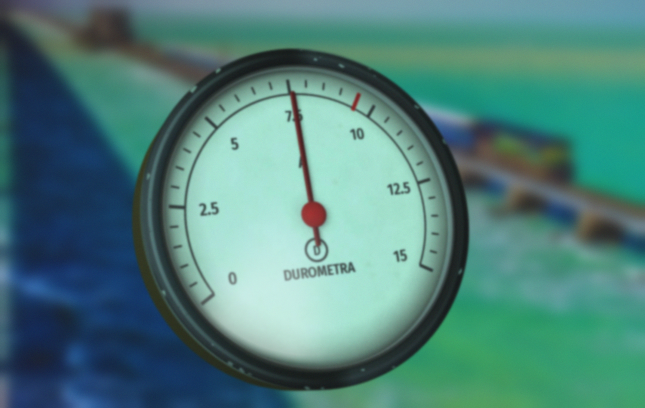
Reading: 7.5 A
